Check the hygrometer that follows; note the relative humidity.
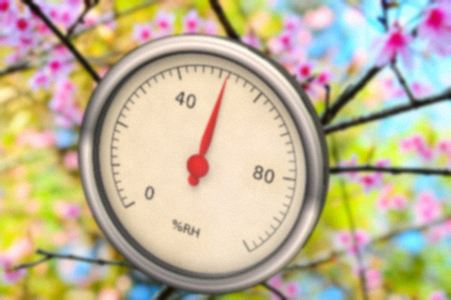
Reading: 52 %
